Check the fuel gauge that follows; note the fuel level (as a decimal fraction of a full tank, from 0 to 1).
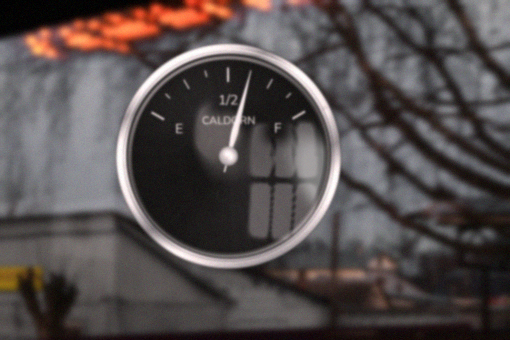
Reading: 0.625
